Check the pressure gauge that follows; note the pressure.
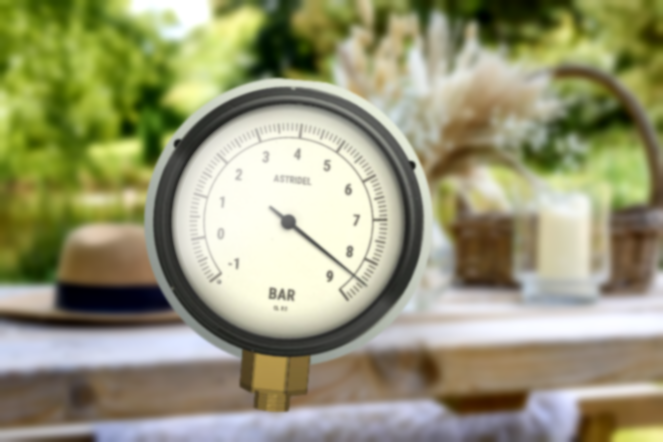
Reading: 8.5 bar
